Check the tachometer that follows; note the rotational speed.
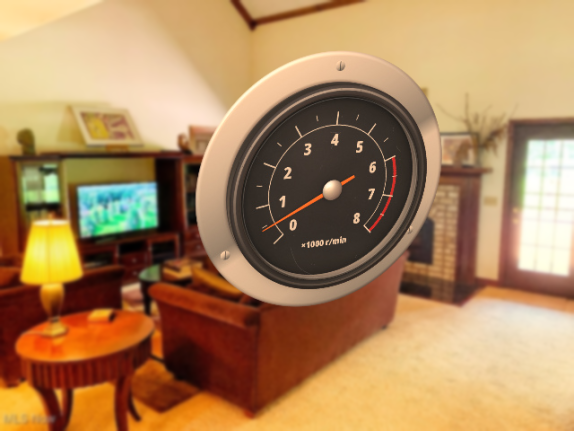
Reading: 500 rpm
